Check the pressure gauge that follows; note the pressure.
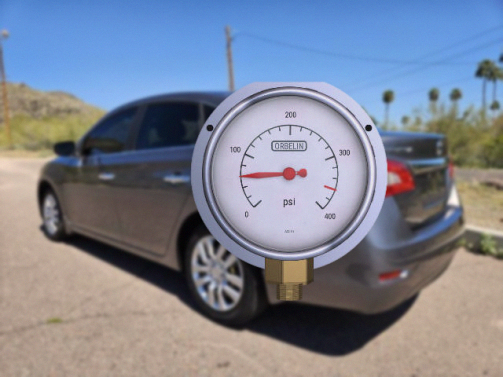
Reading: 60 psi
